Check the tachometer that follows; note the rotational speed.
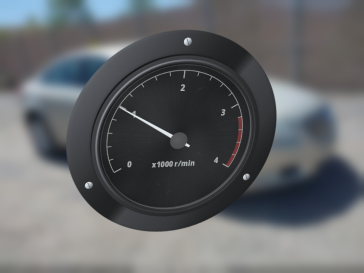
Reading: 1000 rpm
